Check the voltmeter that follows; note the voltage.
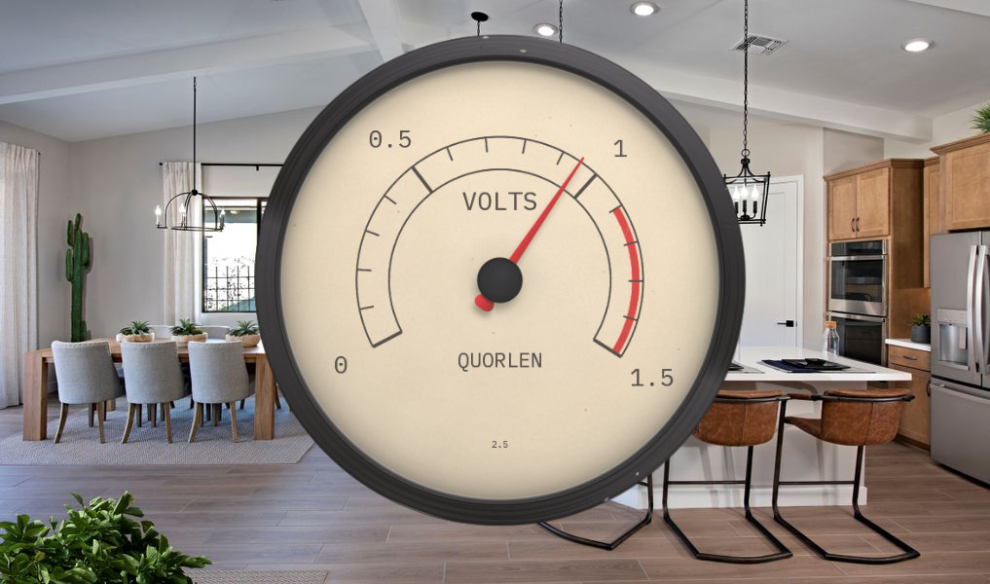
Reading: 0.95 V
